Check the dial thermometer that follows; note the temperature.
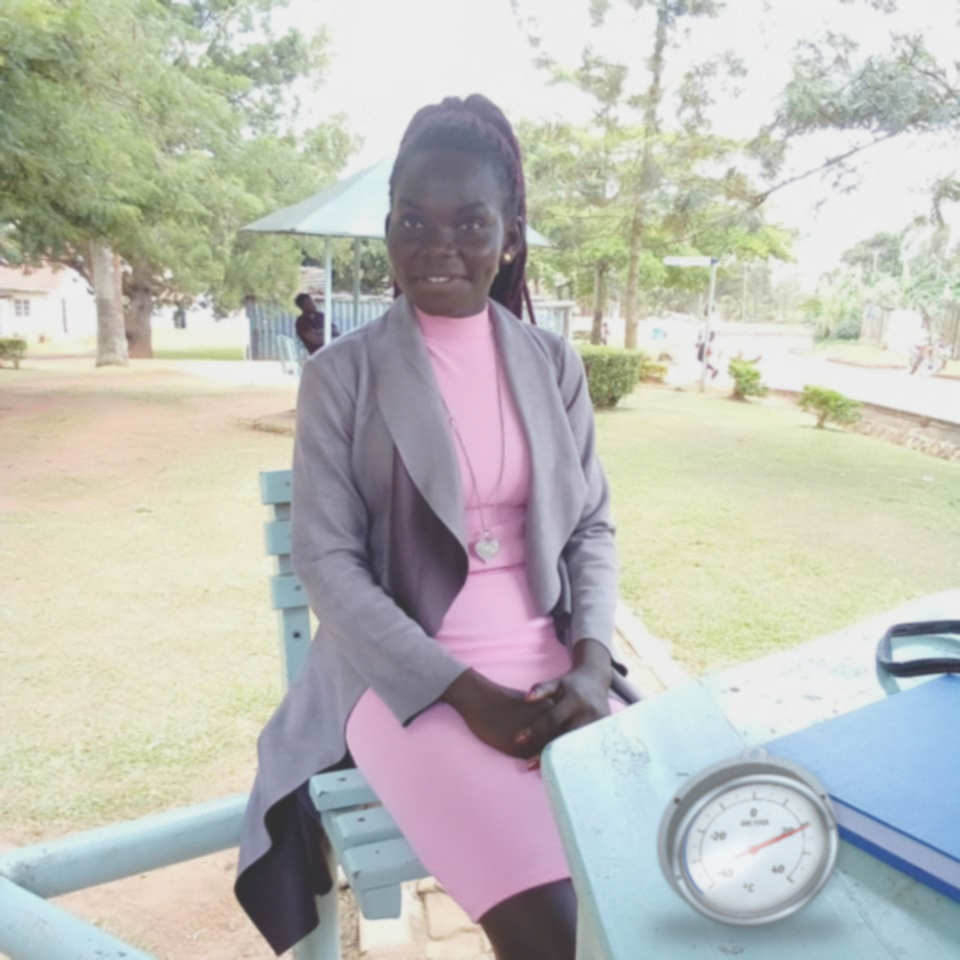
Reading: 20 °C
